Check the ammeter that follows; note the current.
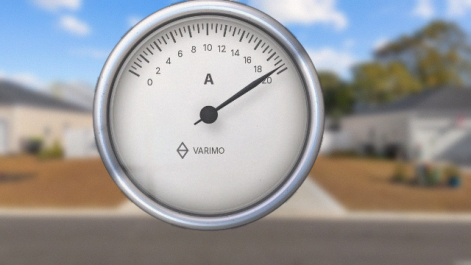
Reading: 19.5 A
